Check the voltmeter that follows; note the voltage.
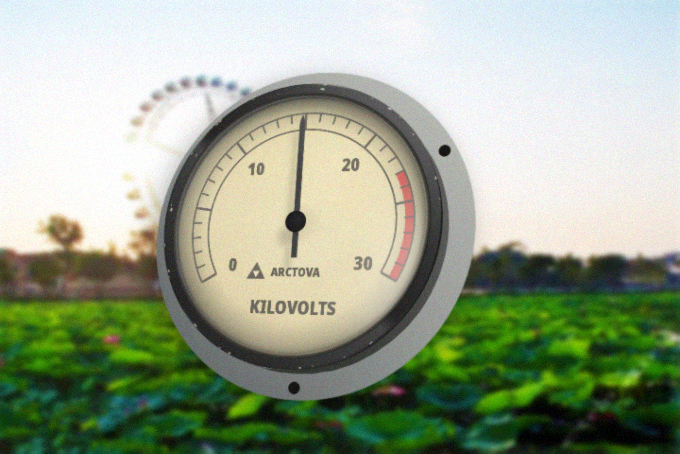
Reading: 15 kV
